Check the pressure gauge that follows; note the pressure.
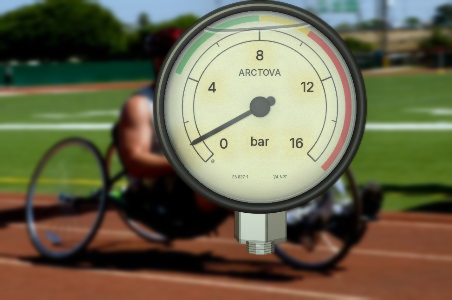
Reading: 1 bar
